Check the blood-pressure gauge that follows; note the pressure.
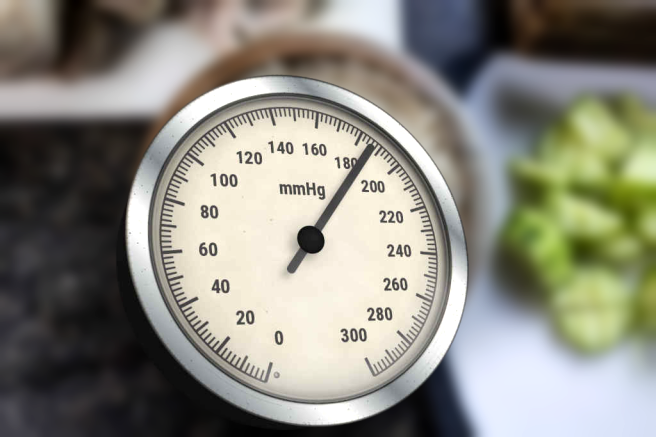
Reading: 186 mmHg
